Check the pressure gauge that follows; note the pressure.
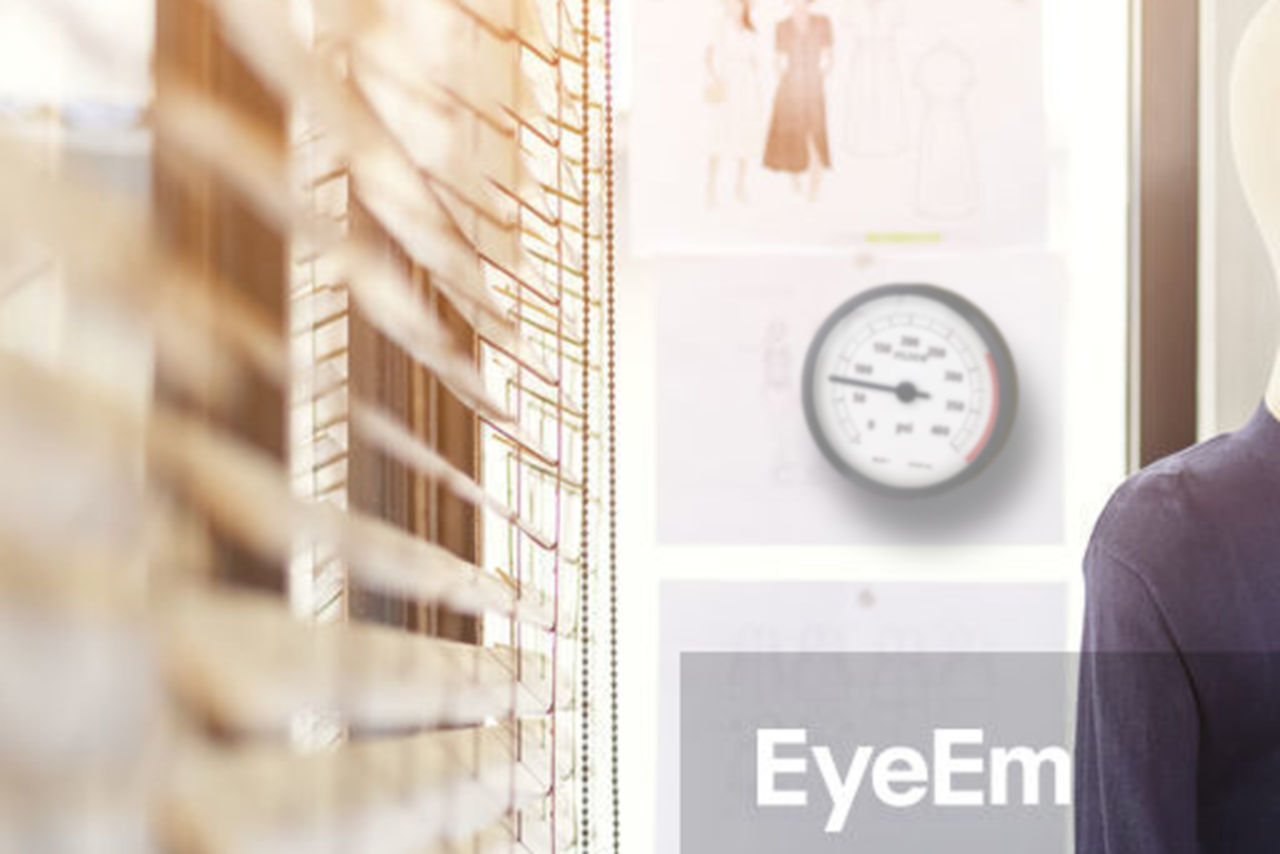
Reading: 75 psi
